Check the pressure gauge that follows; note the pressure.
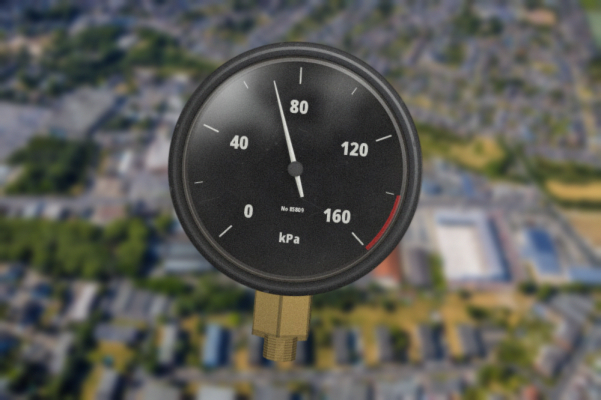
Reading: 70 kPa
